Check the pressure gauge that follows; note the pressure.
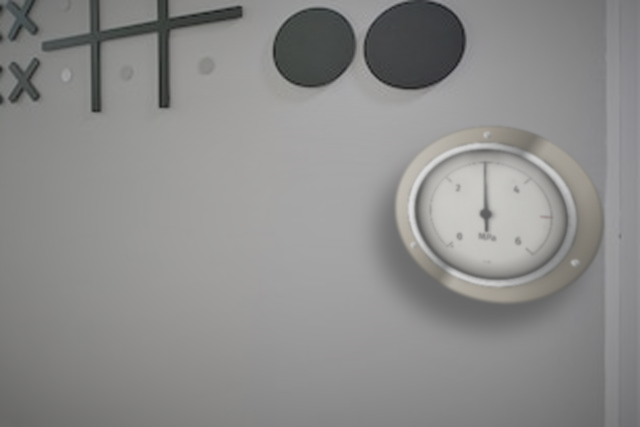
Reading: 3 MPa
